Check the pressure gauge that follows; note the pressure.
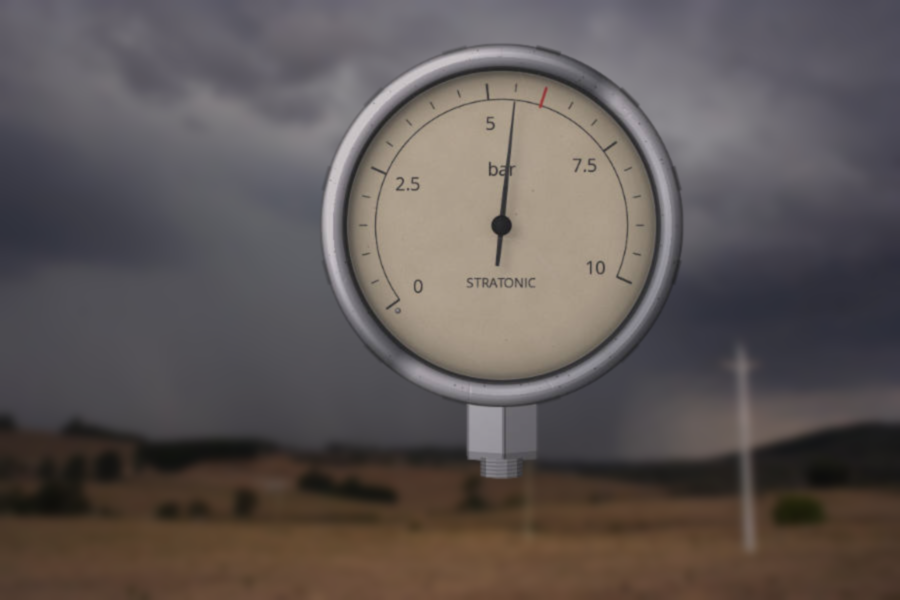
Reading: 5.5 bar
